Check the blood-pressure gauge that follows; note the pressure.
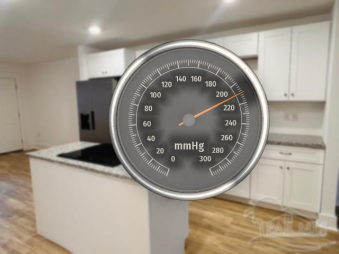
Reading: 210 mmHg
